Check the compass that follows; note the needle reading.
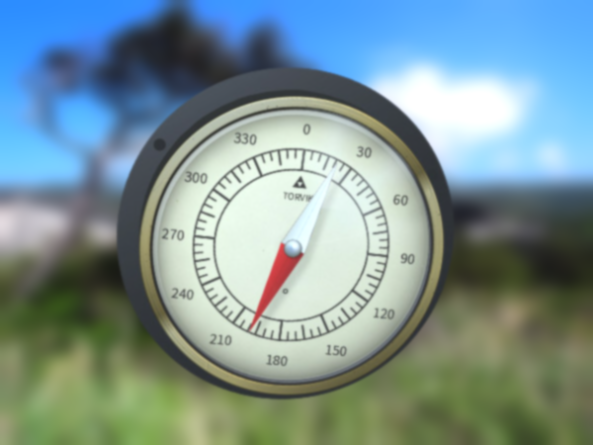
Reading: 200 °
